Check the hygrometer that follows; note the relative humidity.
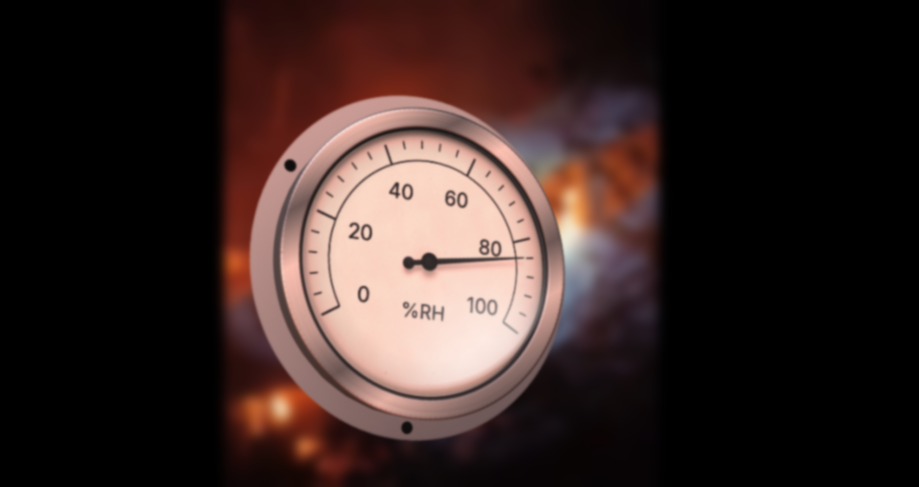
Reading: 84 %
